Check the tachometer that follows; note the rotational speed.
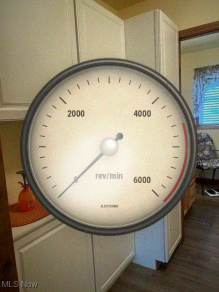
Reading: 0 rpm
